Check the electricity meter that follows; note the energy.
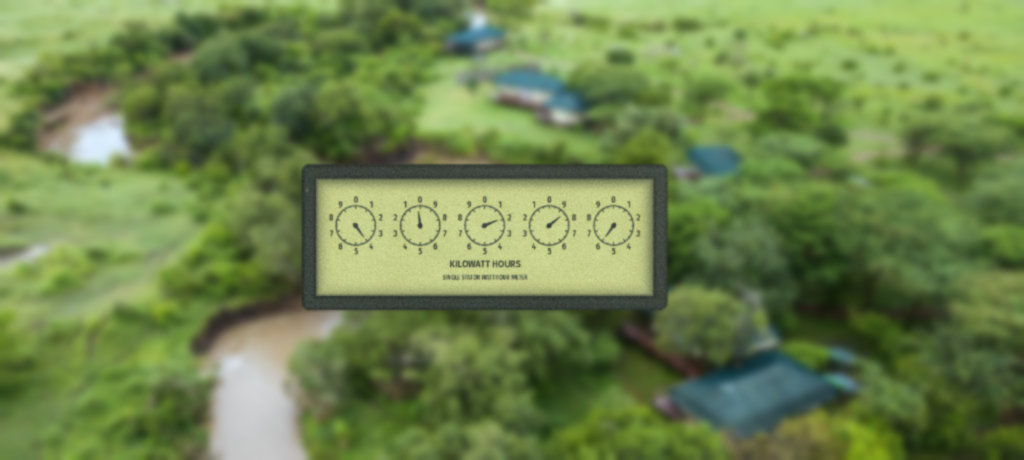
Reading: 40186 kWh
